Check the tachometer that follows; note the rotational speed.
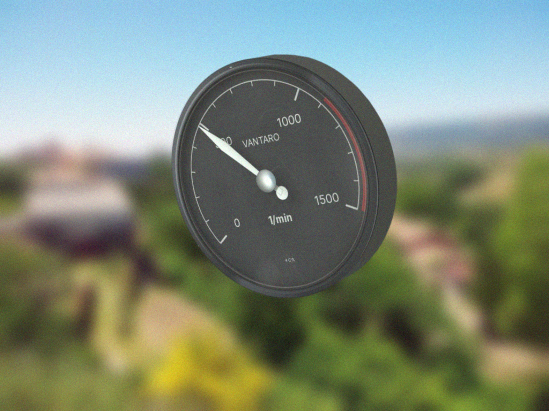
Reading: 500 rpm
